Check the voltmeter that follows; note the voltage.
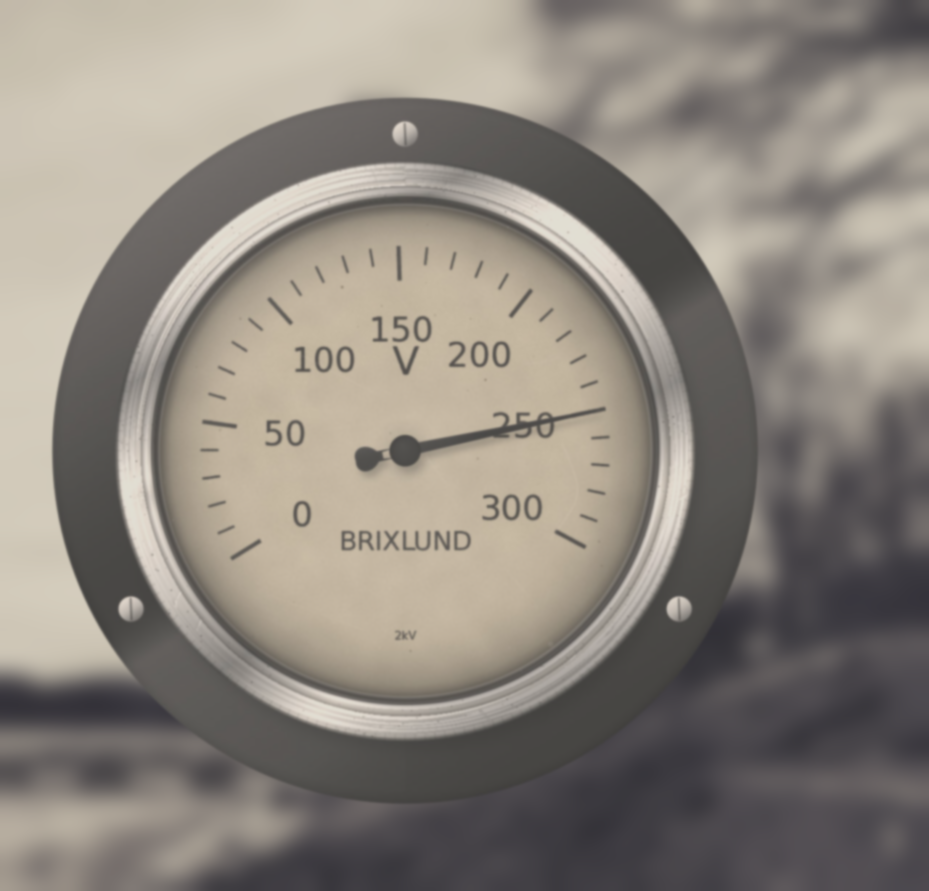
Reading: 250 V
